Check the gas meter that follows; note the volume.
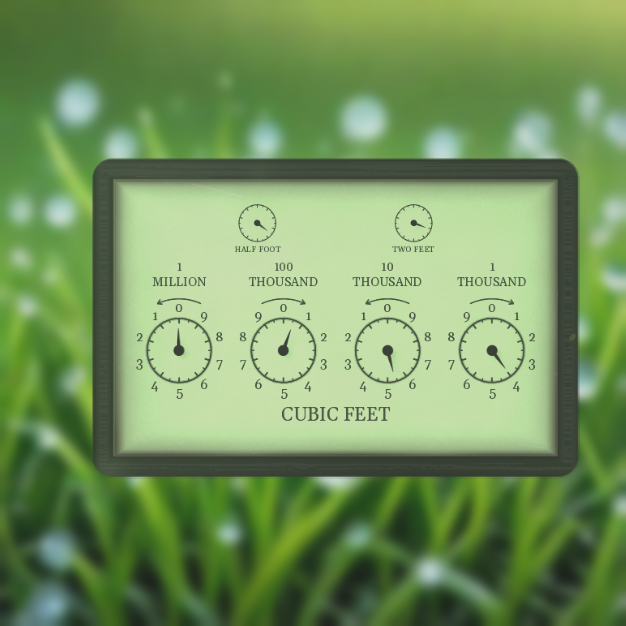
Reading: 5400 ft³
